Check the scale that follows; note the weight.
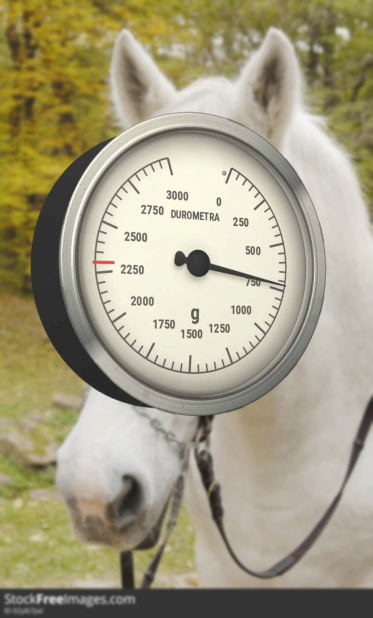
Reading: 725 g
